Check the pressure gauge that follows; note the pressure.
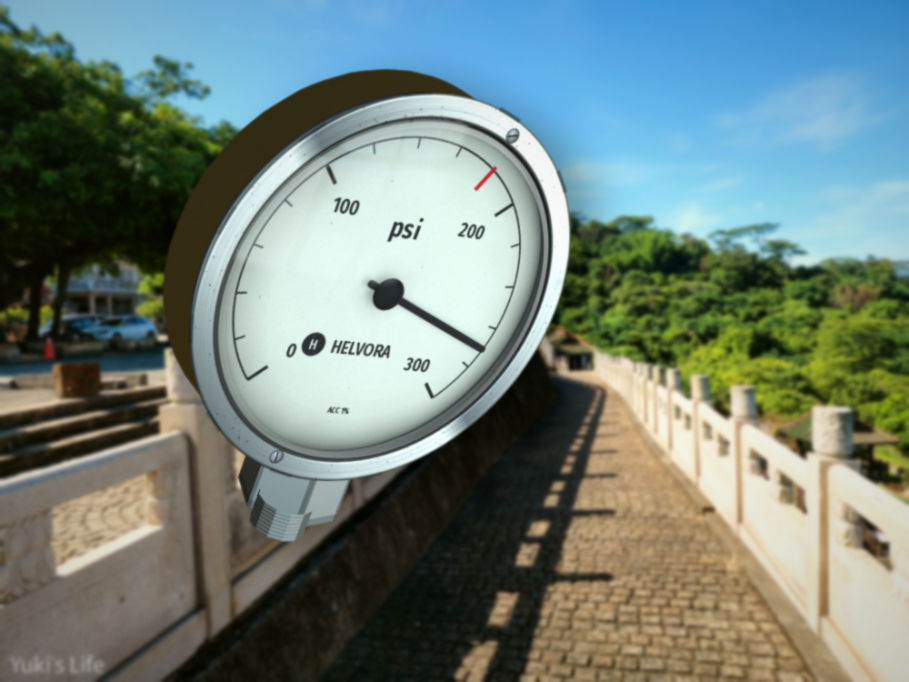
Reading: 270 psi
